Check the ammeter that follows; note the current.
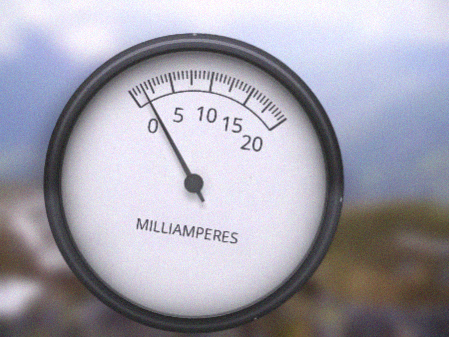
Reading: 1.5 mA
